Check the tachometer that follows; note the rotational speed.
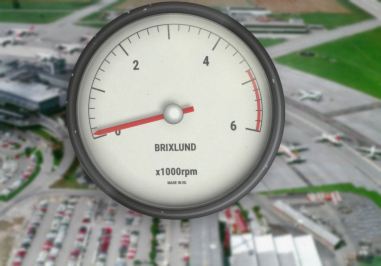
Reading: 100 rpm
